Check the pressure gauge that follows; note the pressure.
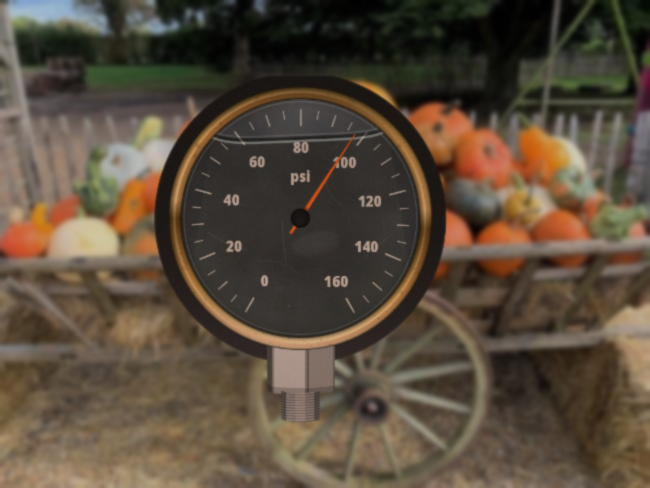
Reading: 97.5 psi
